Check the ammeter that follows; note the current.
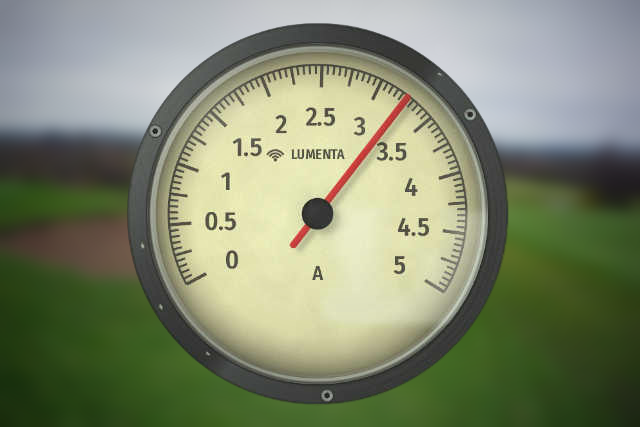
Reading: 3.25 A
